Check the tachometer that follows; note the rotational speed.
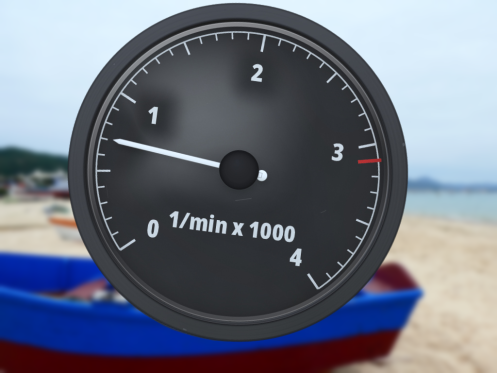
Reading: 700 rpm
